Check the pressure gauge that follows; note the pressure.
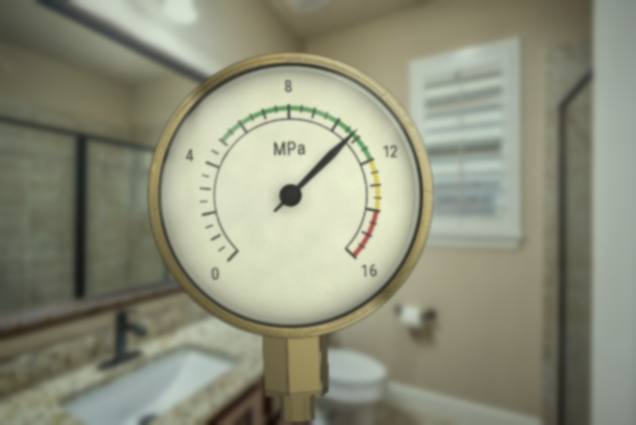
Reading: 10.75 MPa
